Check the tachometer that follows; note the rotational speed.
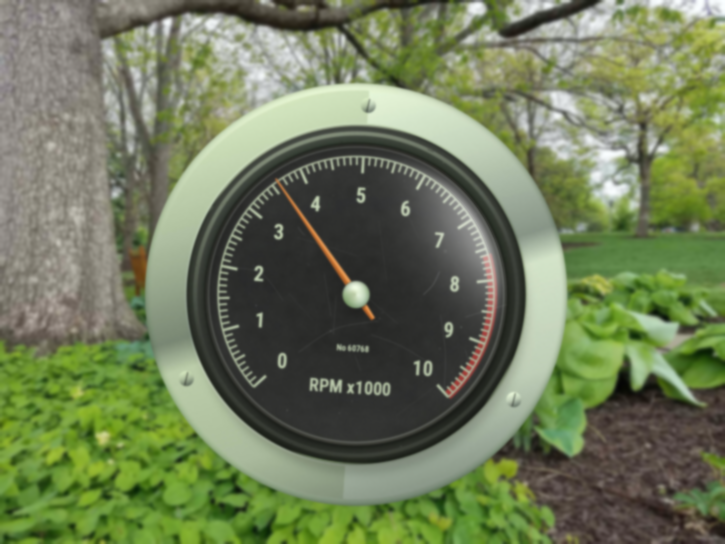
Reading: 3600 rpm
